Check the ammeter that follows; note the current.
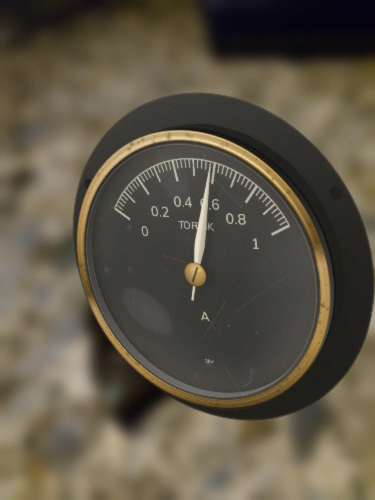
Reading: 0.6 A
